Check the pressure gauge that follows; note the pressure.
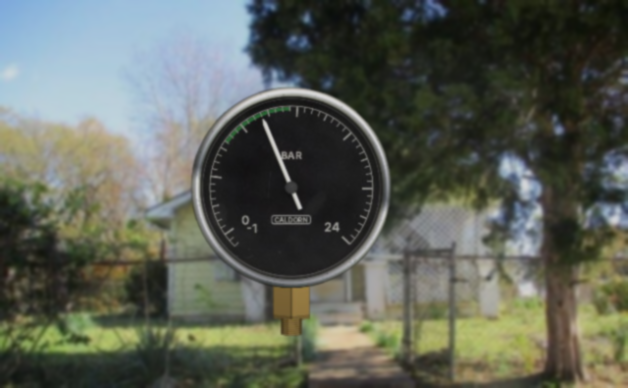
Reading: 9.5 bar
